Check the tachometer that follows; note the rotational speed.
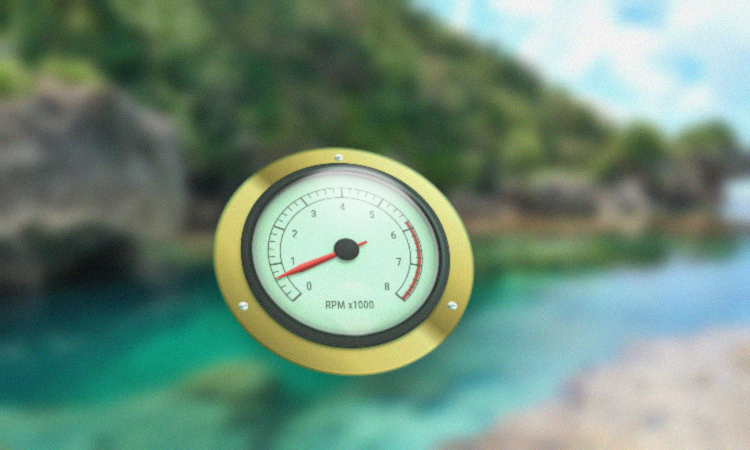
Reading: 600 rpm
